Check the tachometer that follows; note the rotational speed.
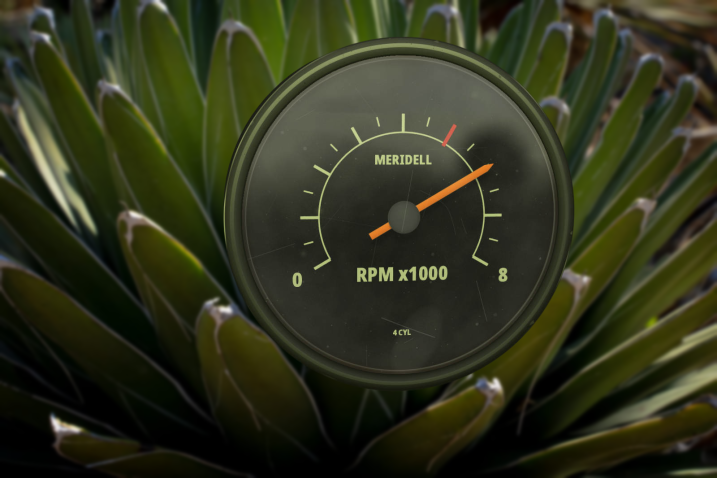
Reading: 6000 rpm
